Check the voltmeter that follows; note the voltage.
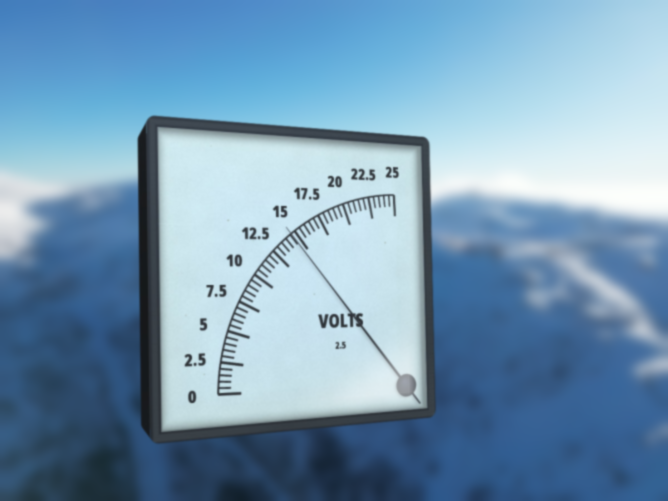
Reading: 14.5 V
